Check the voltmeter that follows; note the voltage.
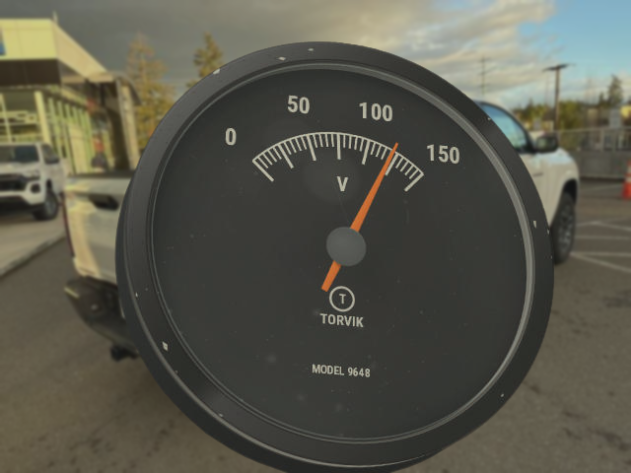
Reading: 120 V
